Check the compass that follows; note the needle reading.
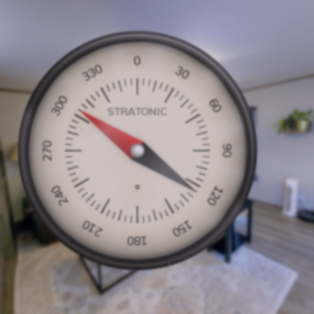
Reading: 305 °
